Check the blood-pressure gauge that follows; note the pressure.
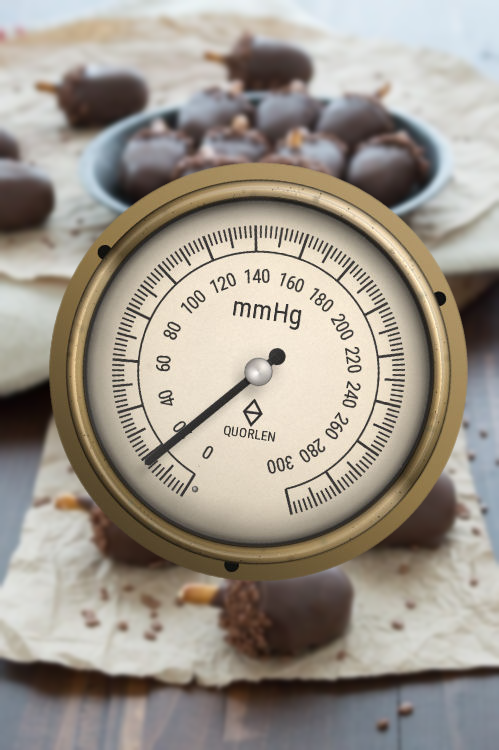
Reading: 18 mmHg
